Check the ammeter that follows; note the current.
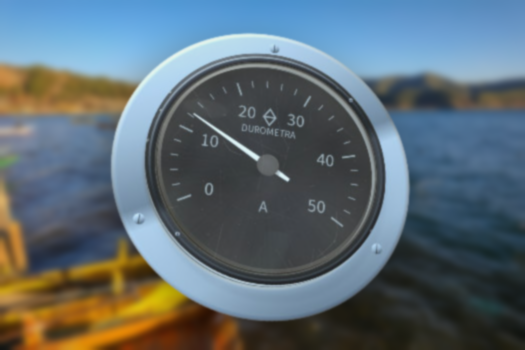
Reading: 12 A
